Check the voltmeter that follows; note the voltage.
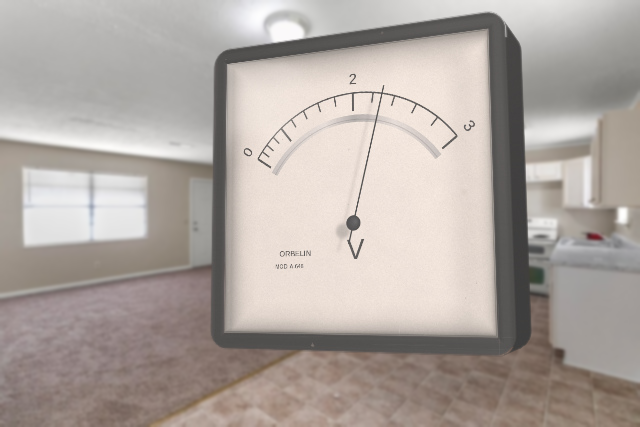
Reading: 2.3 V
